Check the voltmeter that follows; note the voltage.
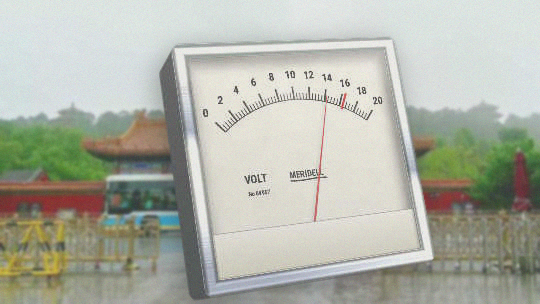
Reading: 14 V
